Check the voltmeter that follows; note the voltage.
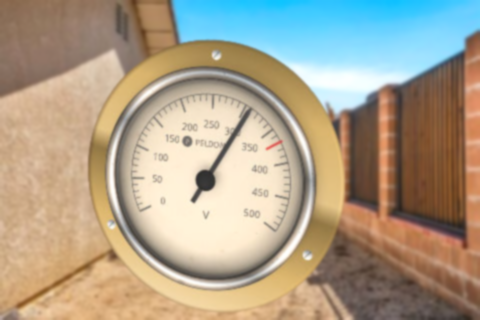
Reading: 310 V
